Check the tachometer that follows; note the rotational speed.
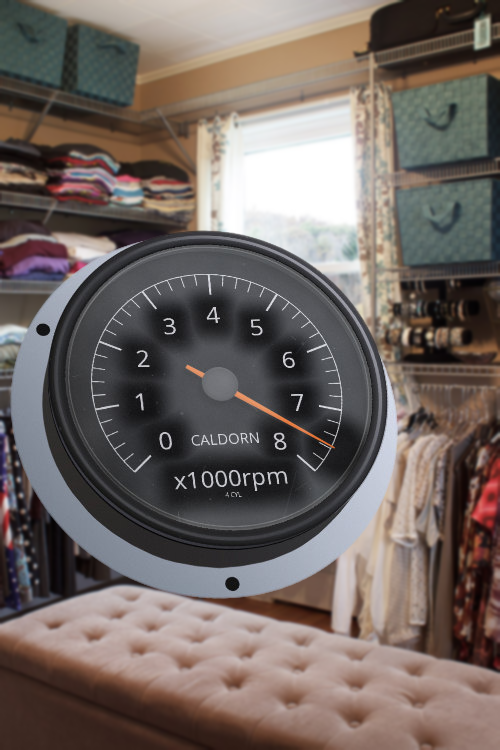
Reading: 7600 rpm
